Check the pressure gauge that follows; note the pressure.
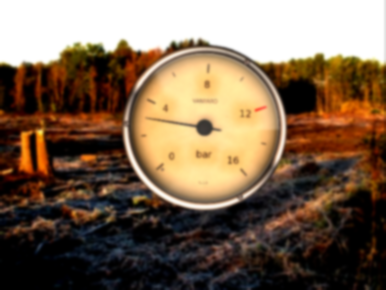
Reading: 3 bar
